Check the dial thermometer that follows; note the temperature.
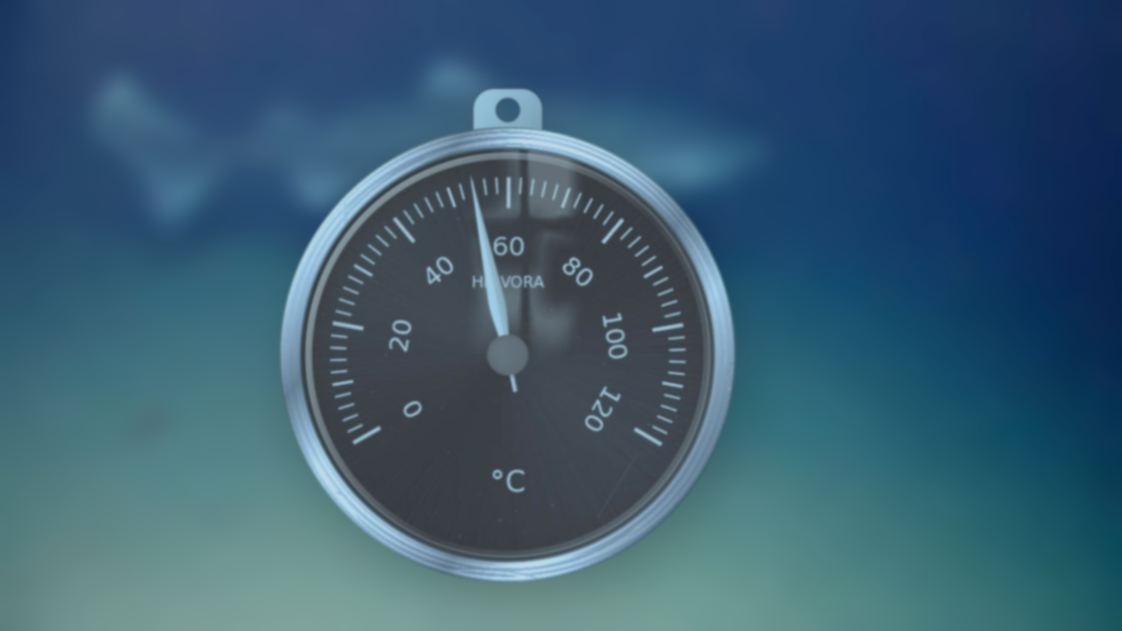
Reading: 54 °C
